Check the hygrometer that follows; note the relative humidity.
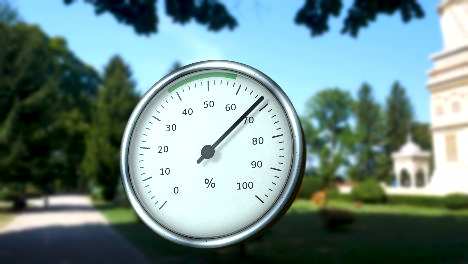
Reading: 68 %
